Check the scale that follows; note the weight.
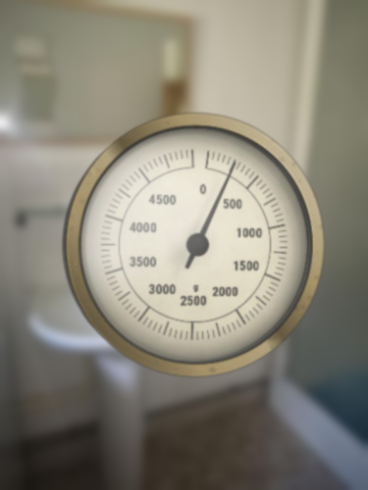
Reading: 250 g
